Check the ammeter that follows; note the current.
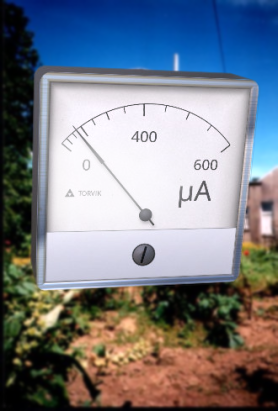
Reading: 175 µA
